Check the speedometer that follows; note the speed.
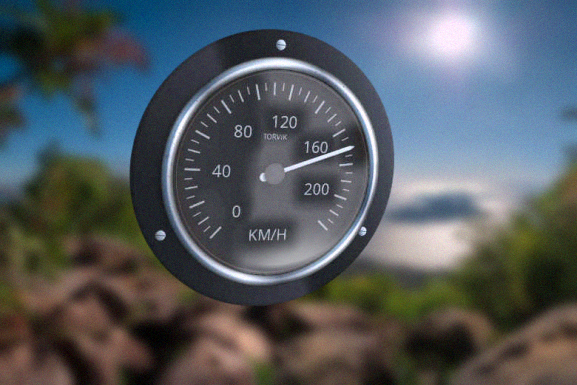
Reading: 170 km/h
